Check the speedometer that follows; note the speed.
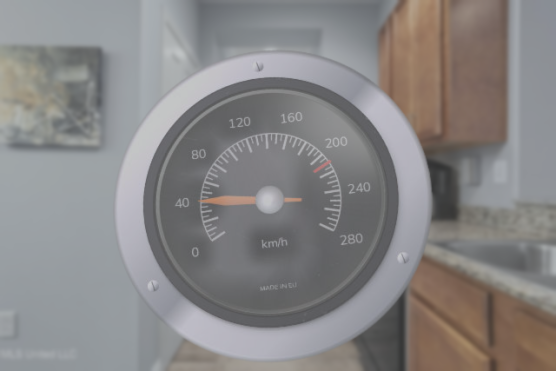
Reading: 40 km/h
